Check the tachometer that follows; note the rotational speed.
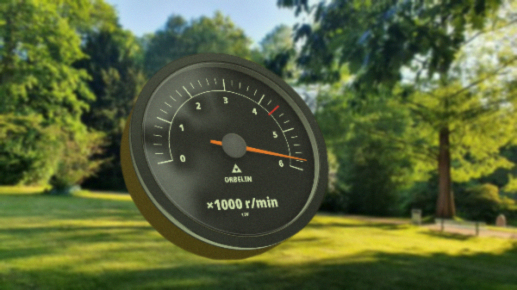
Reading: 5800 rpm
